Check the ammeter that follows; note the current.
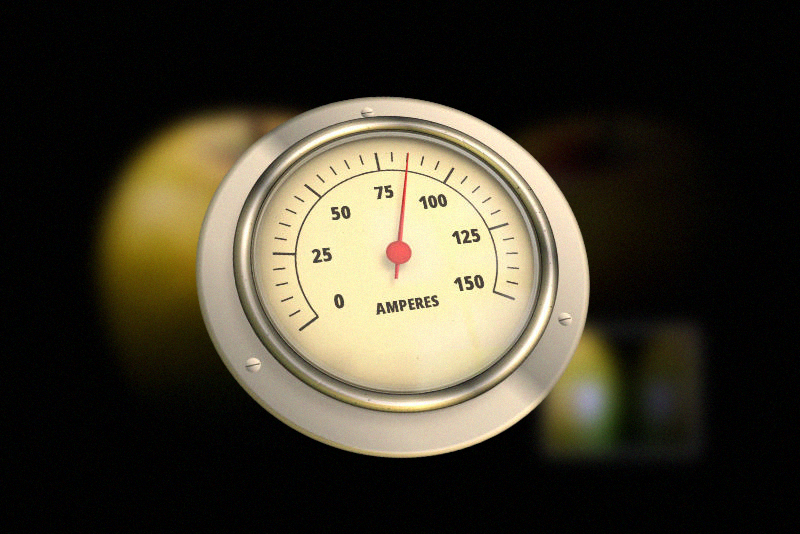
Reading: 85 A
